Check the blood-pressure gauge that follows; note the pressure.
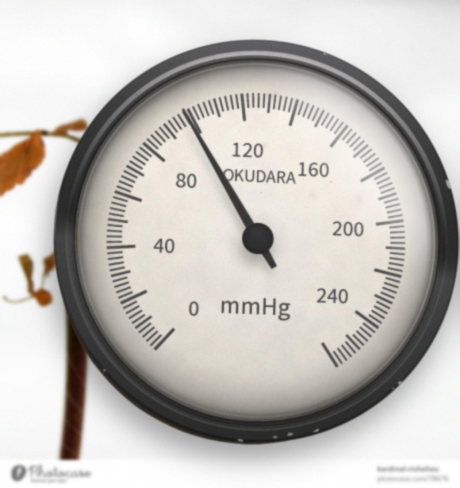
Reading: 98 mmHg
